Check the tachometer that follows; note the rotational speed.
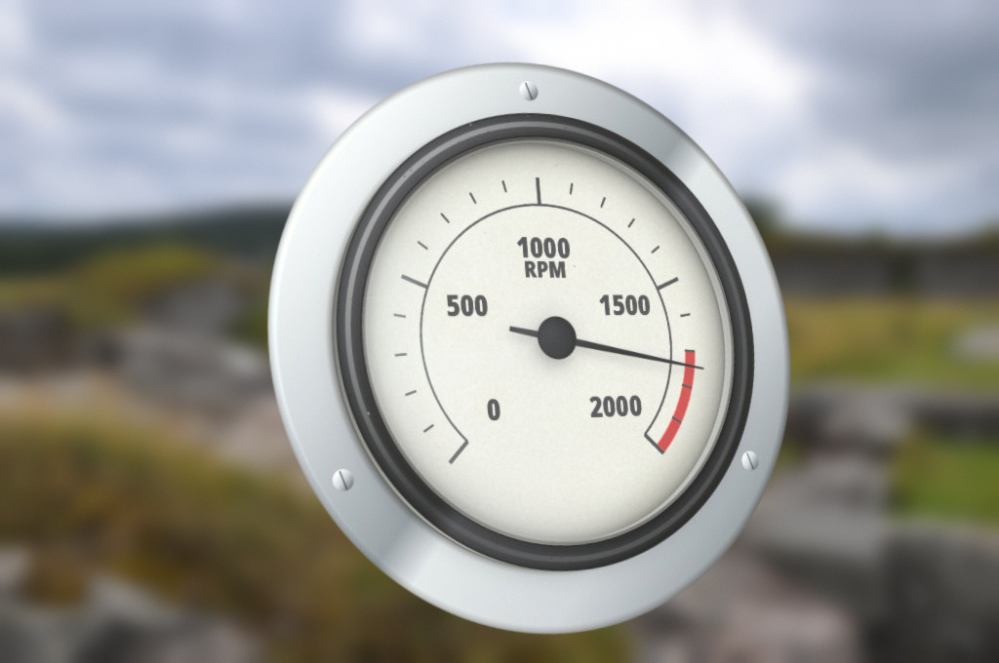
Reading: 1750 rpm
